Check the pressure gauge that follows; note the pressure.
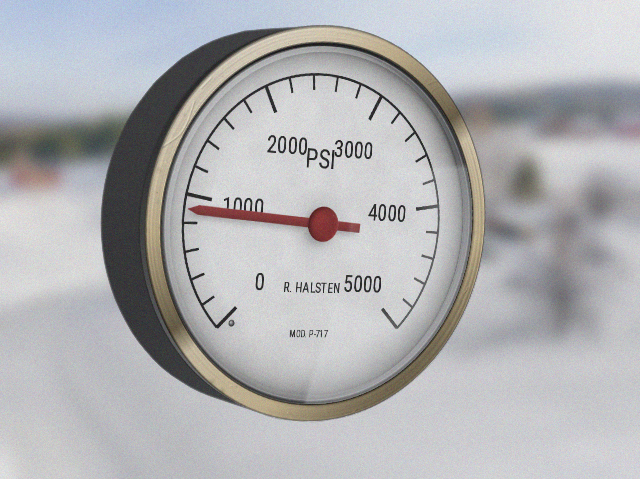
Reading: 900 psi
